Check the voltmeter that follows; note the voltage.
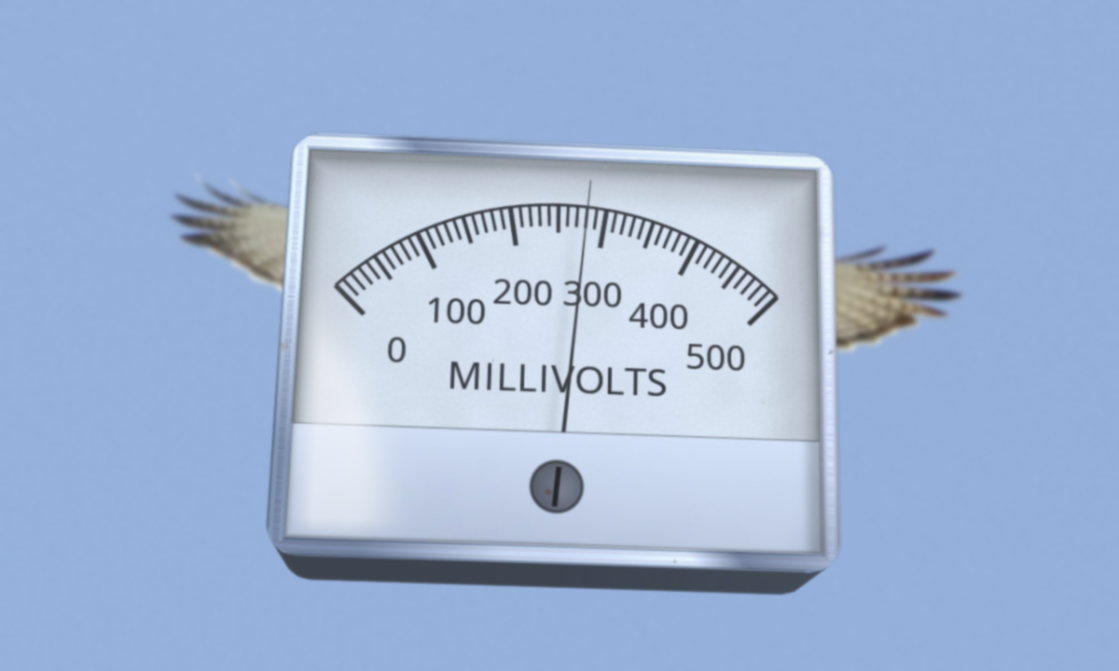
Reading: 280 mV
